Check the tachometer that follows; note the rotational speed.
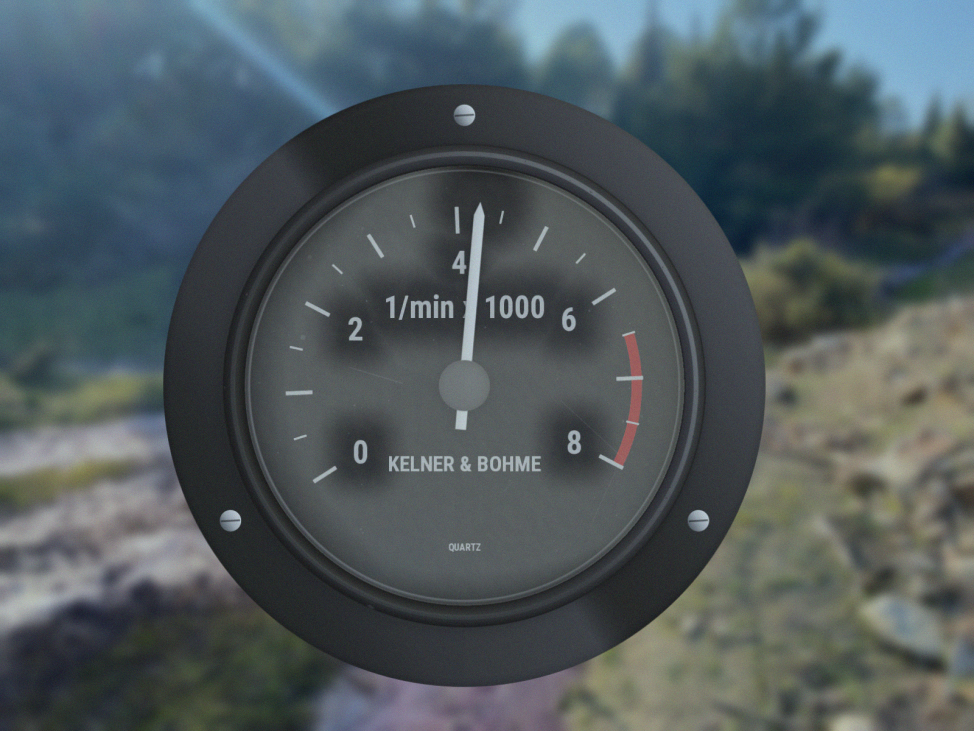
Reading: 4250 rpm
